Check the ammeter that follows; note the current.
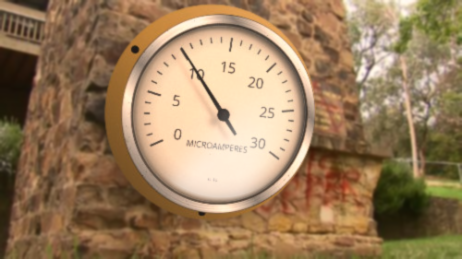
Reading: 10 µA
